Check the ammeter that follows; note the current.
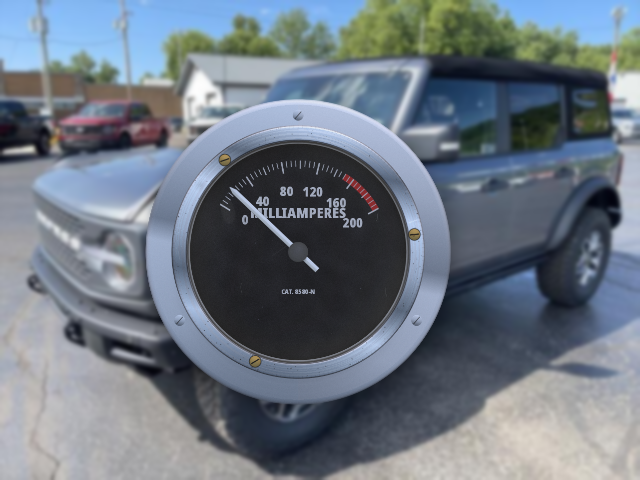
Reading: 20 mA
